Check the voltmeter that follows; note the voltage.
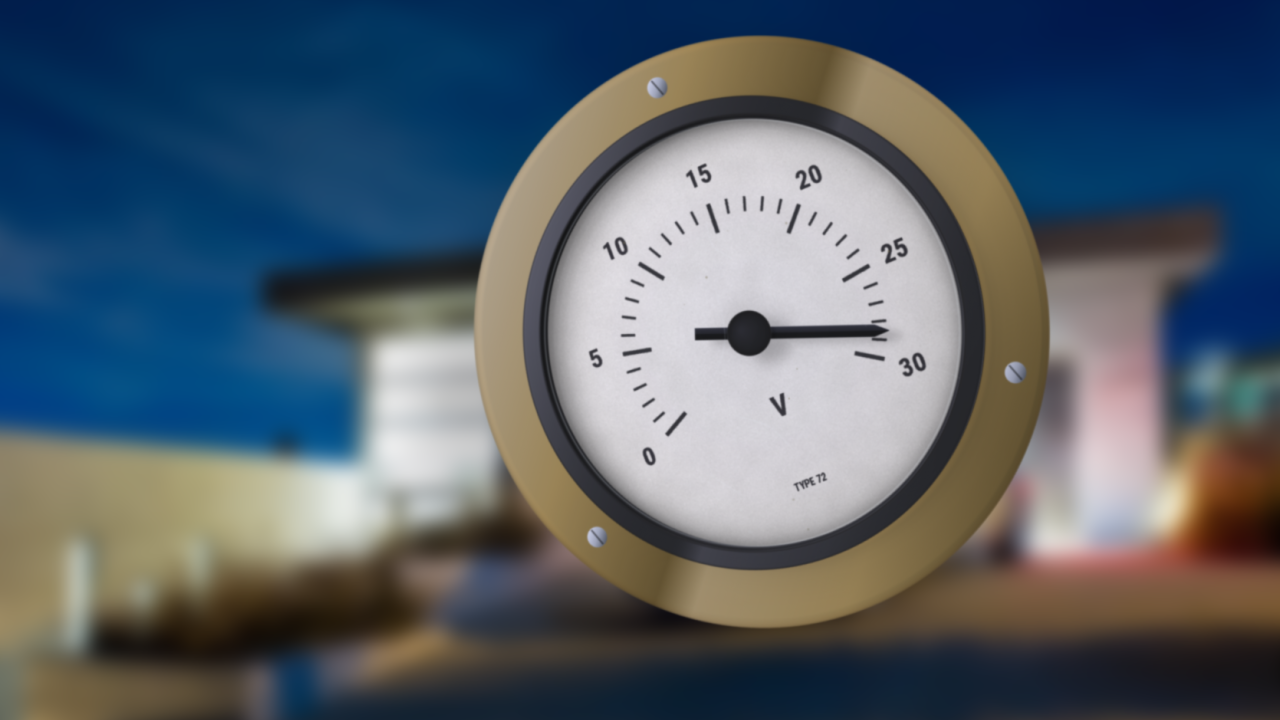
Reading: 28.5 V
